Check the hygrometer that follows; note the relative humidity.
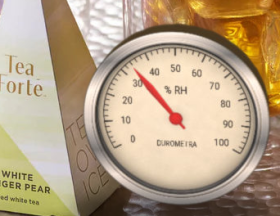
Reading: 34 %
